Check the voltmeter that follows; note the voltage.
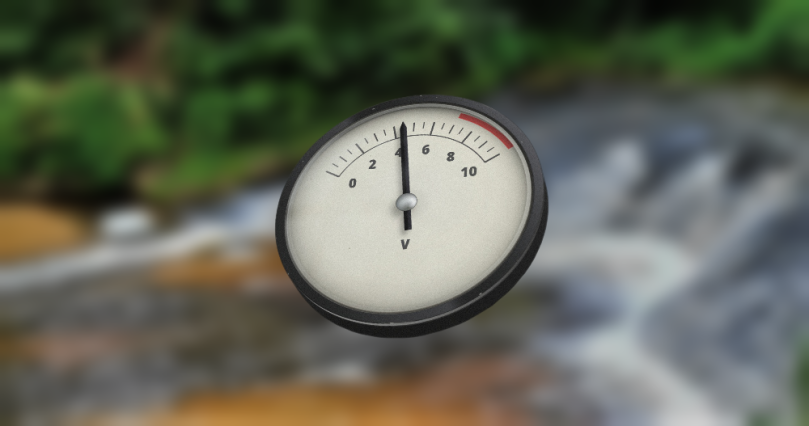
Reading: 4.5 V
